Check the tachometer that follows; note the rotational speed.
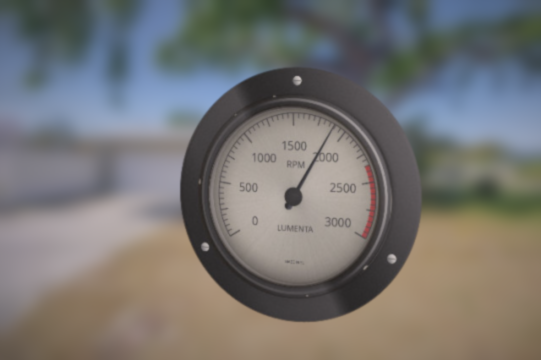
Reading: 1900 rpm
